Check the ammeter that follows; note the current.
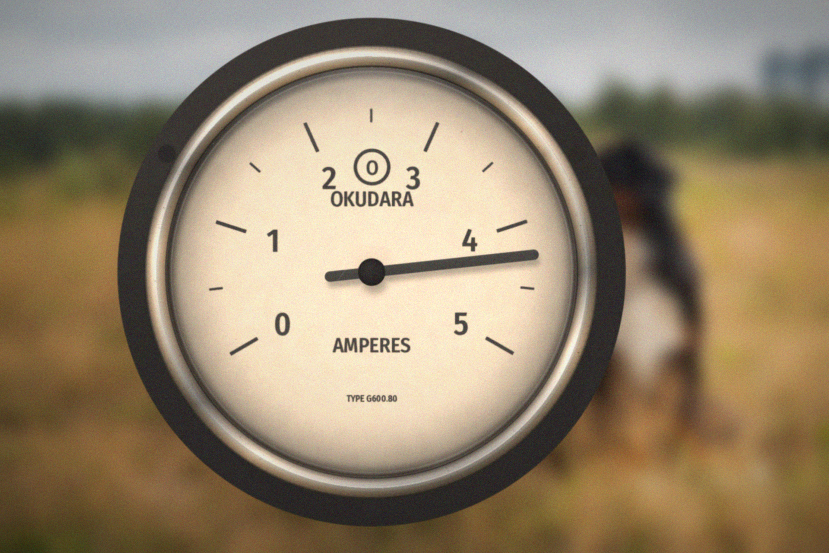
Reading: 4.25 A
